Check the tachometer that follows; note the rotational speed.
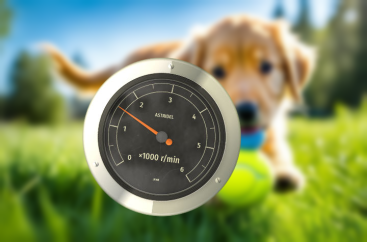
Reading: 1500 rpm
